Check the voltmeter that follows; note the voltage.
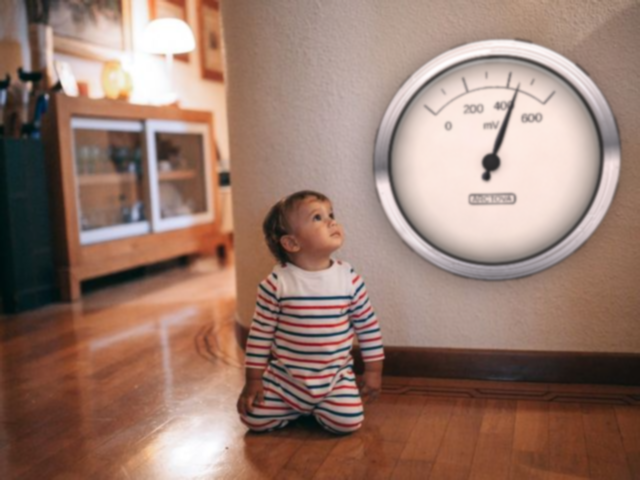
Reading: 450 mV
